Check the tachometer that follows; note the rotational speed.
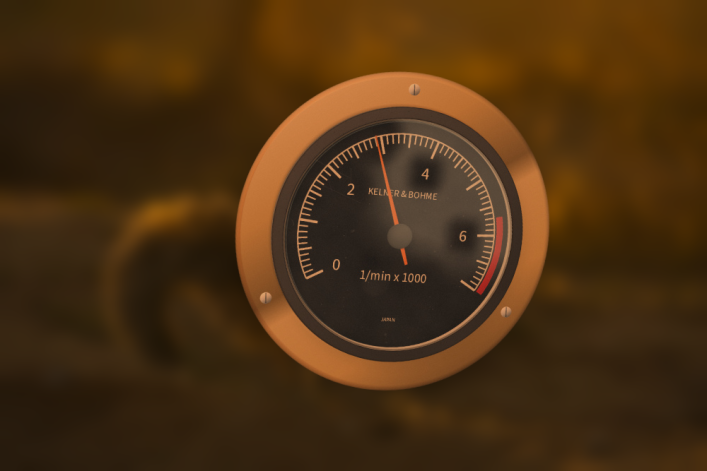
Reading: 2900 rpm
